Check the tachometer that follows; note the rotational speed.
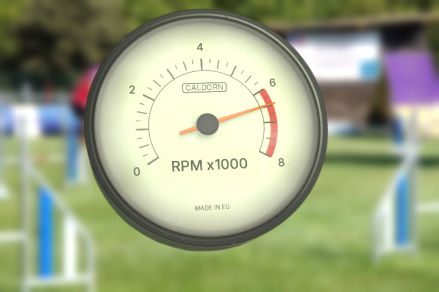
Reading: 6500 rpm
